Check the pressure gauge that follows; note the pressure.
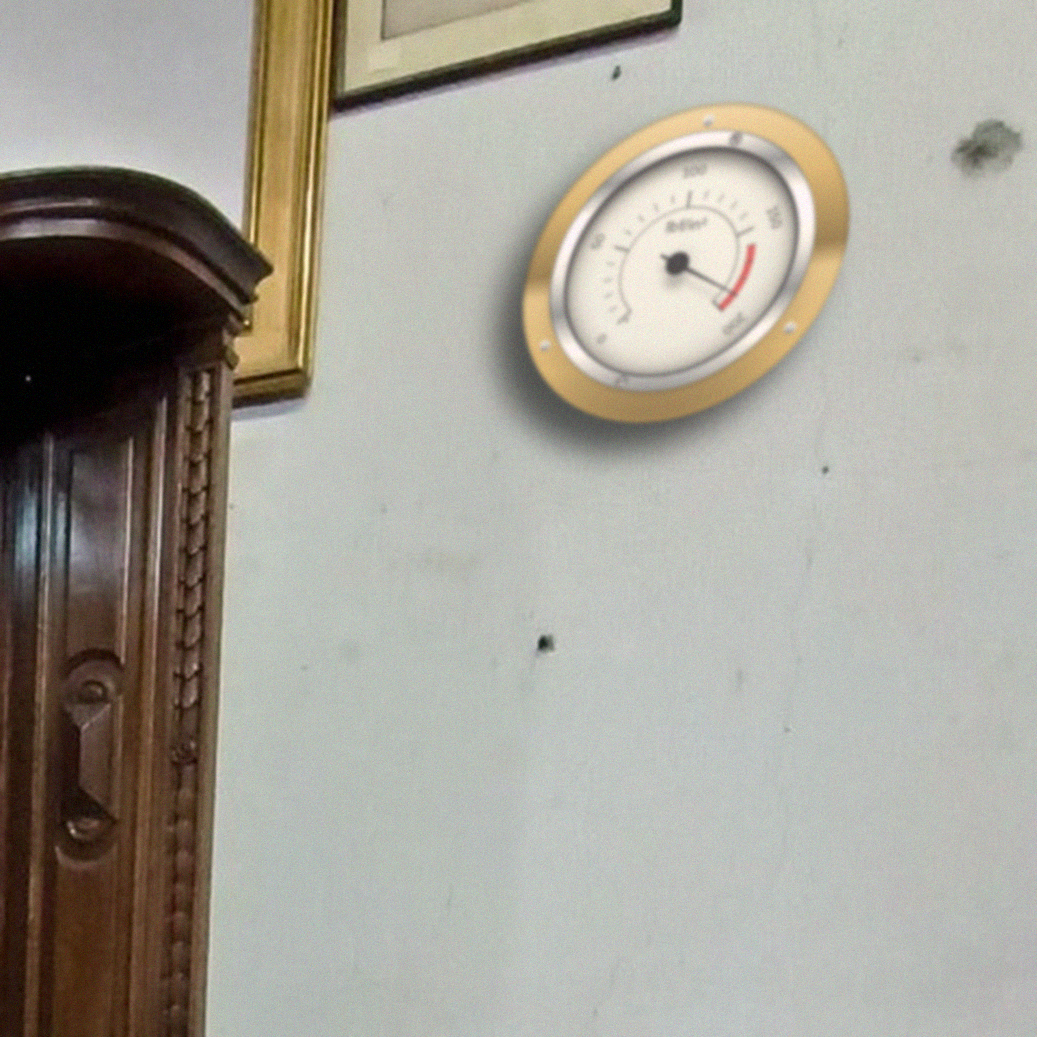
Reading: 190 psi
